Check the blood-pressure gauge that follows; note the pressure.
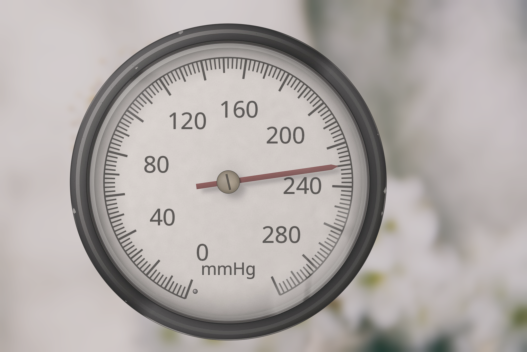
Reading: 230 mmHg
